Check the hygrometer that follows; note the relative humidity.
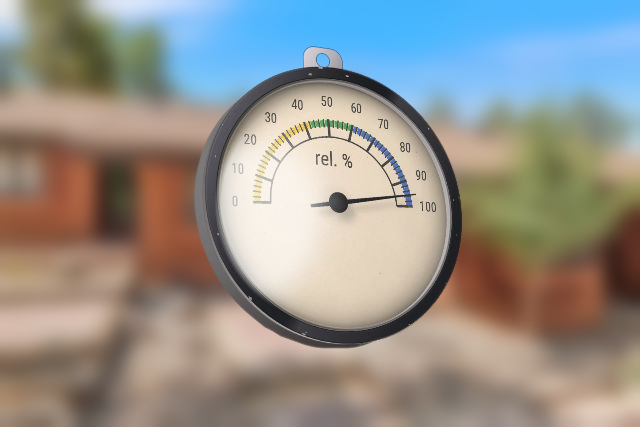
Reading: 96 %
